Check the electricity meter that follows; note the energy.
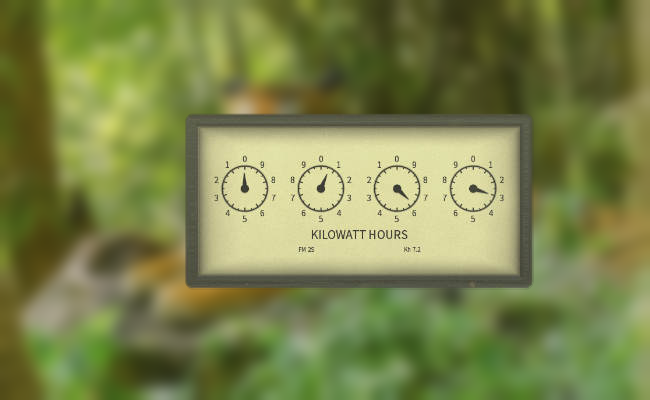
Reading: 63 kWh
